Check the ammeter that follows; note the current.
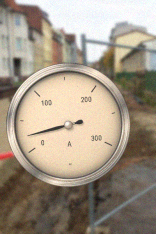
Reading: 25 A
